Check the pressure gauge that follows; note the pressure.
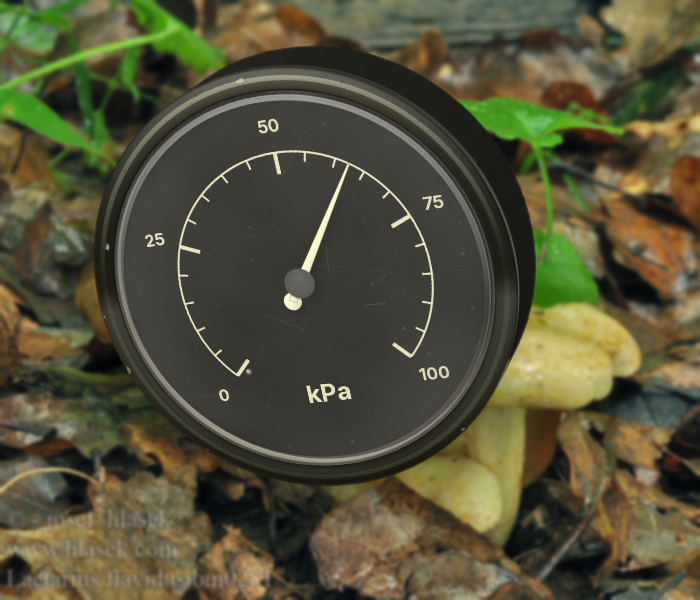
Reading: 62.5 kPa
